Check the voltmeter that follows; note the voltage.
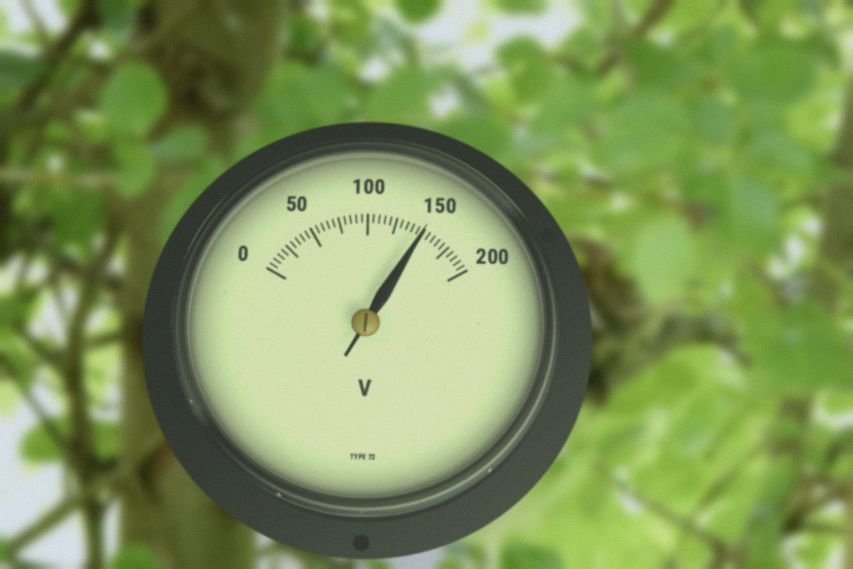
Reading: 150 V
